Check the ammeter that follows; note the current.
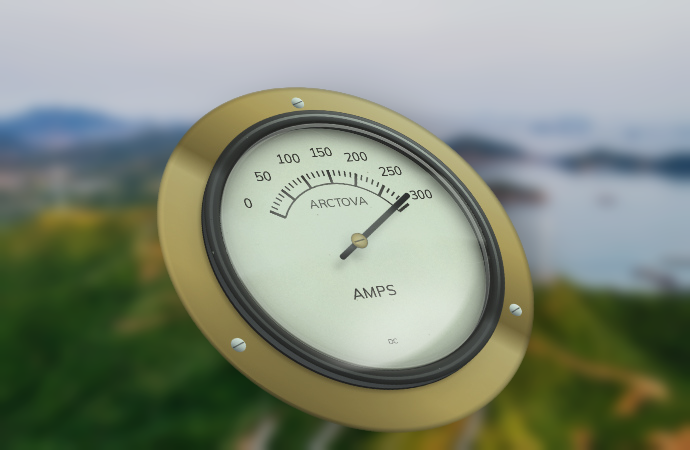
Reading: 290 A
